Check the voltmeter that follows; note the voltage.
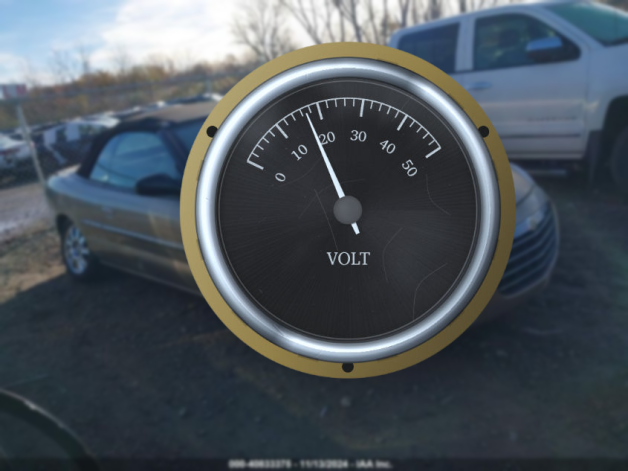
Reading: 17 V
